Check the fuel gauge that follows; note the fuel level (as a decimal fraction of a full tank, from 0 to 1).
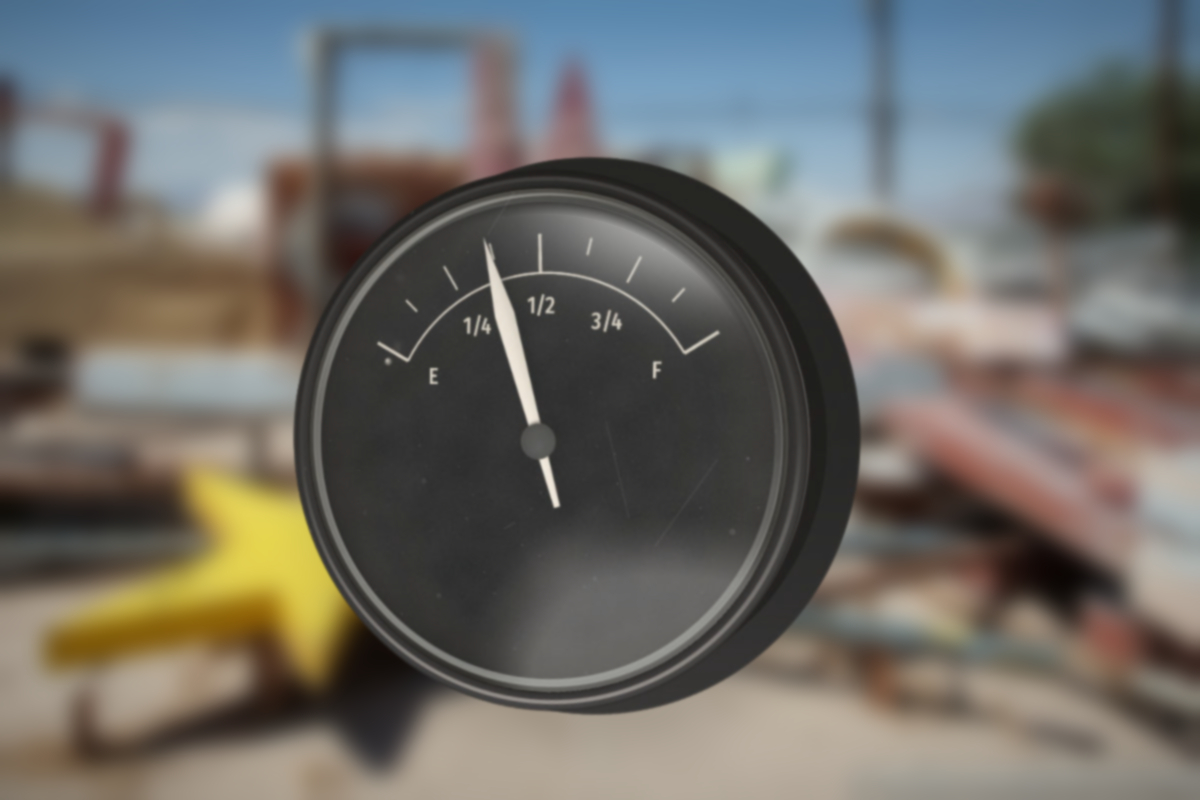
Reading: 0.375
